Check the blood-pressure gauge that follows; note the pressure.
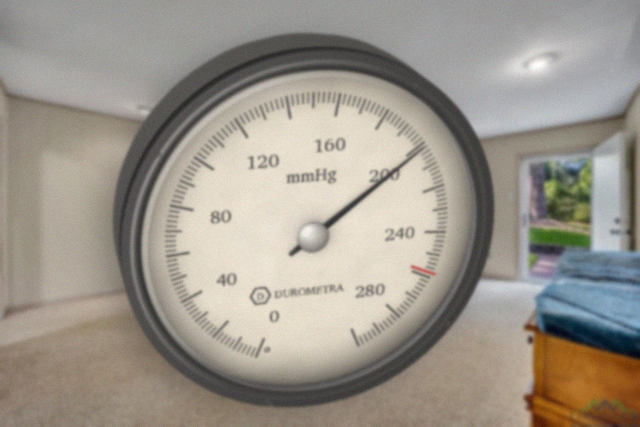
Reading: 200 mmHg
